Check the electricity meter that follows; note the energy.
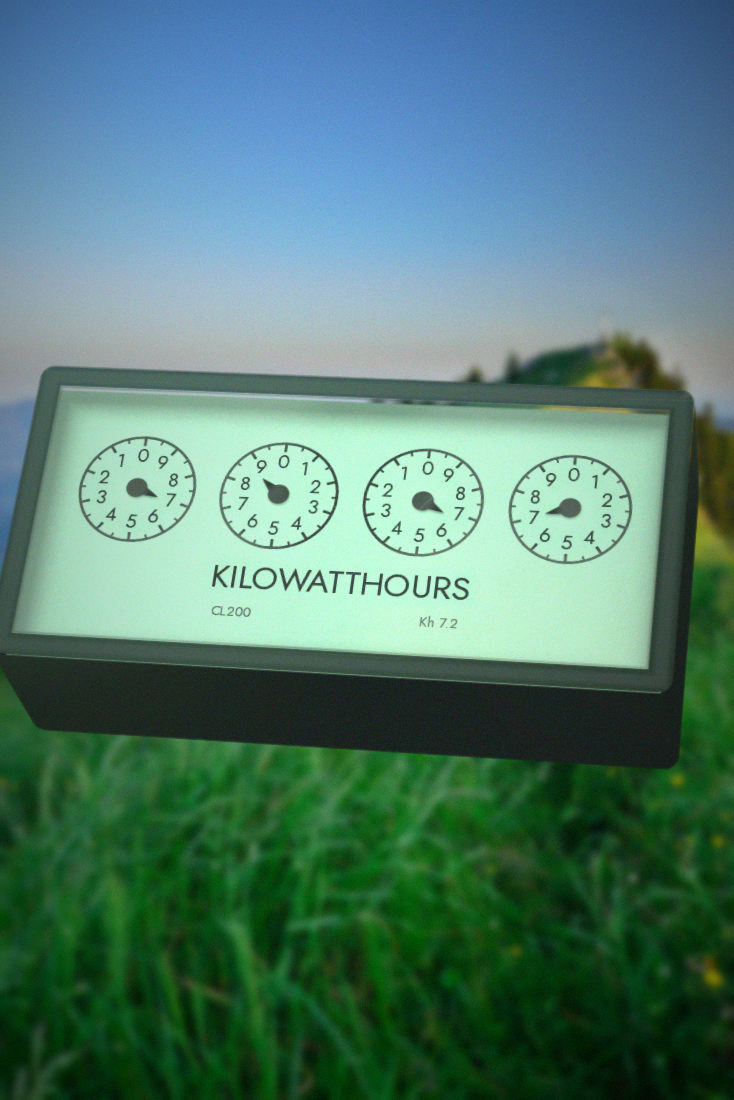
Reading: 6867 kWh
